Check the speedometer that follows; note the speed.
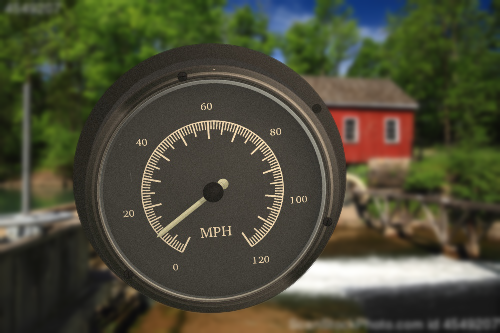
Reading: 10 mph
